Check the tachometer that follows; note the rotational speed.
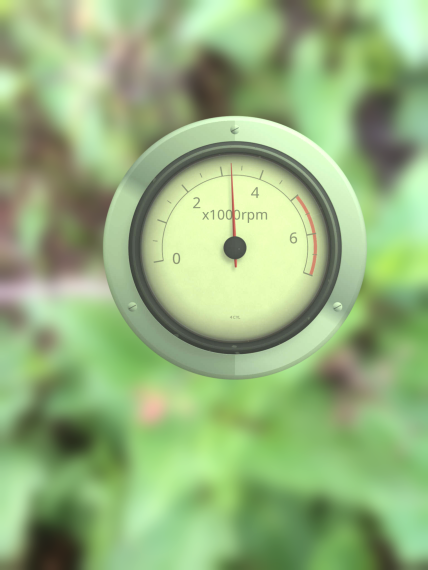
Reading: 3250 rpm
